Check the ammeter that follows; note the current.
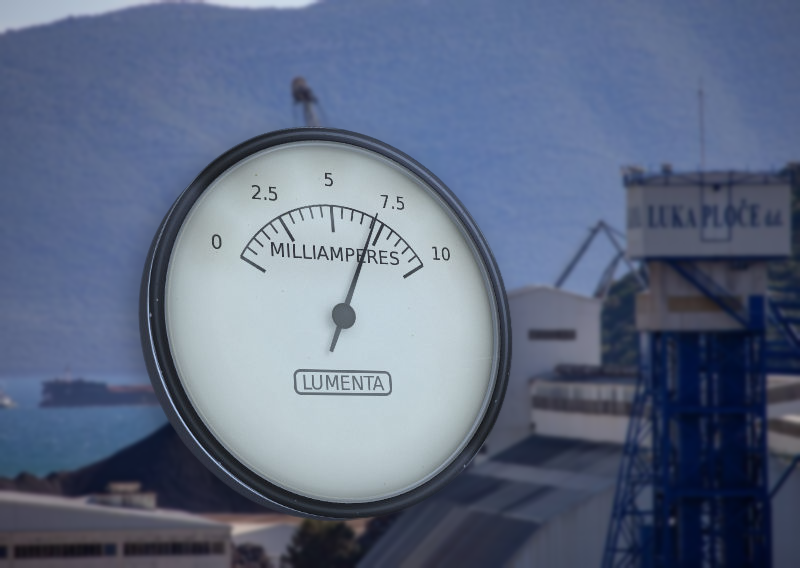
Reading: 7 mA
